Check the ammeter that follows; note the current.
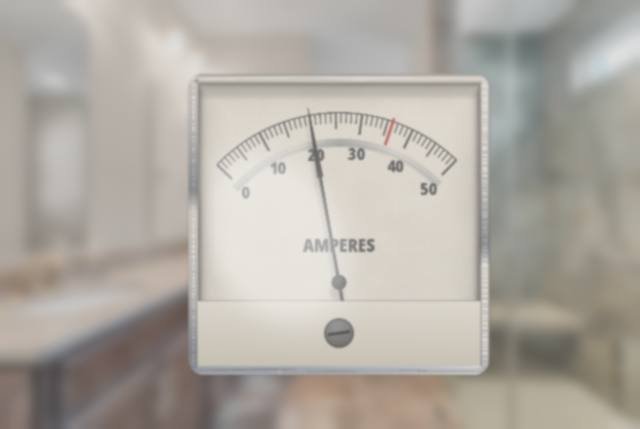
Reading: 20 A
